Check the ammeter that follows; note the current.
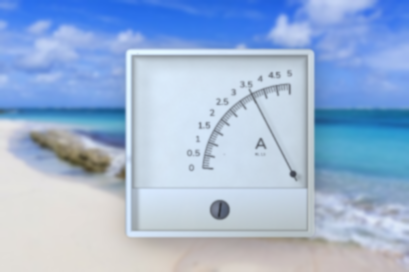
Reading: 3.5 A
